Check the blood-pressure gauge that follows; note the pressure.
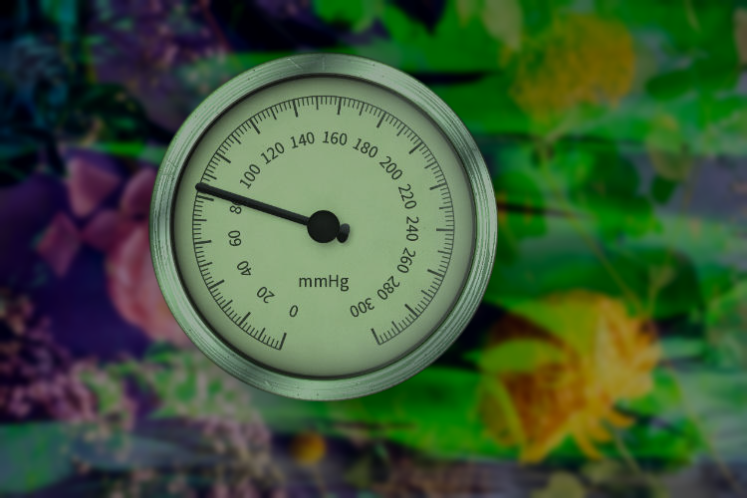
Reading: 84 mmHg
